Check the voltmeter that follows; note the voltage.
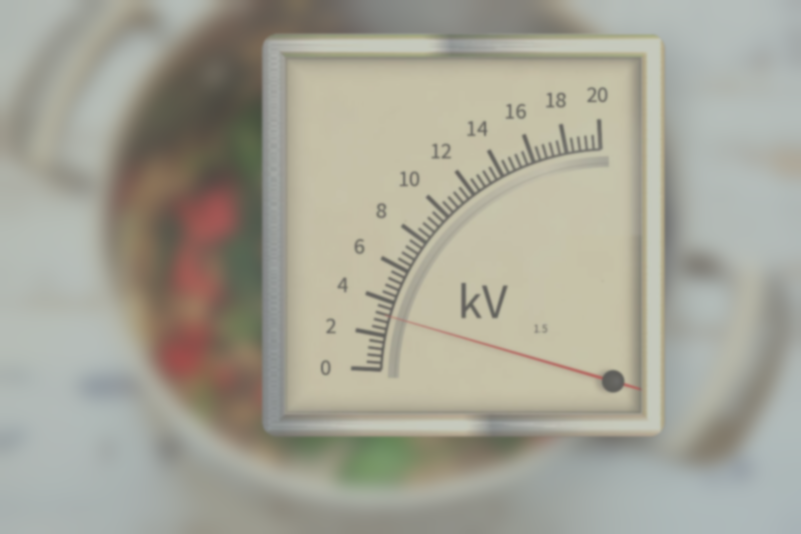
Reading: 3.2 kV
